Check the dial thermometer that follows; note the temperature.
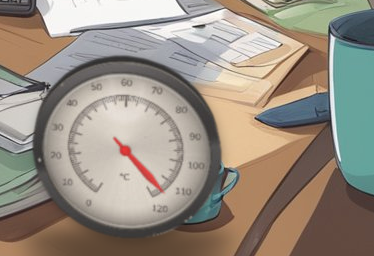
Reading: 115 °C
